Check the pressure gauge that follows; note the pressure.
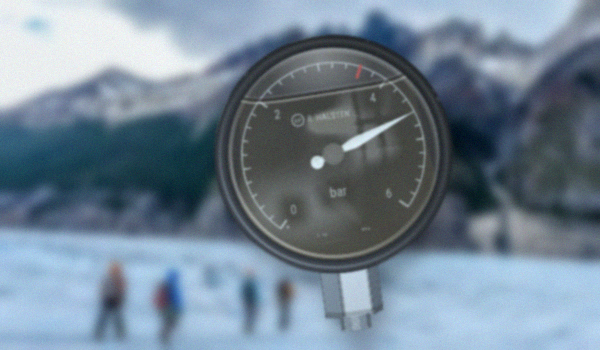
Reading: 4.6 bar
